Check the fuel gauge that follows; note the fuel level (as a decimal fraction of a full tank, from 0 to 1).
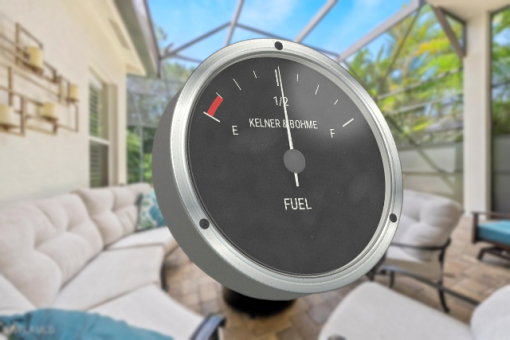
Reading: 0.5
